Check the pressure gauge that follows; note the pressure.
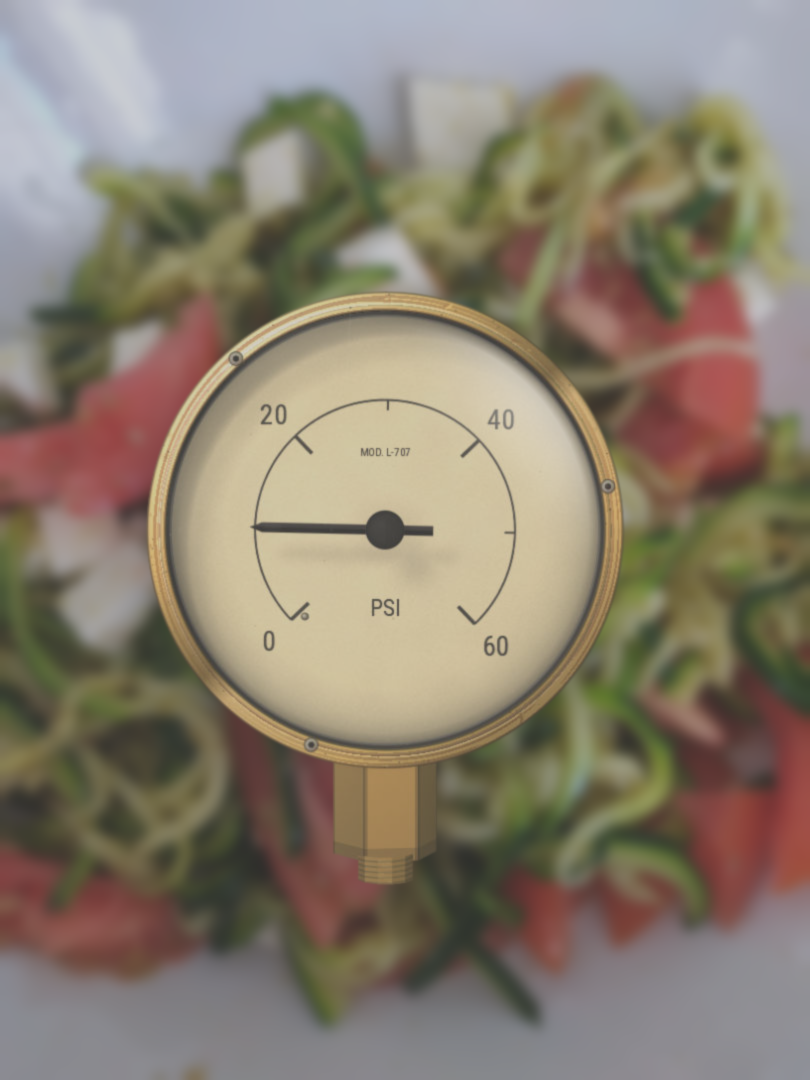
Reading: 10 psi
